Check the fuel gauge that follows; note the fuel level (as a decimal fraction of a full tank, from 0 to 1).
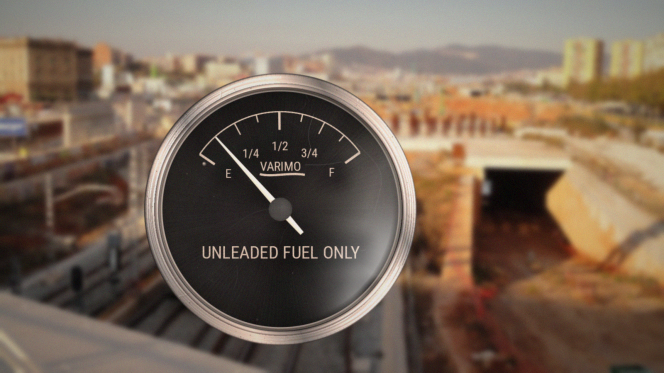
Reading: 0.125
